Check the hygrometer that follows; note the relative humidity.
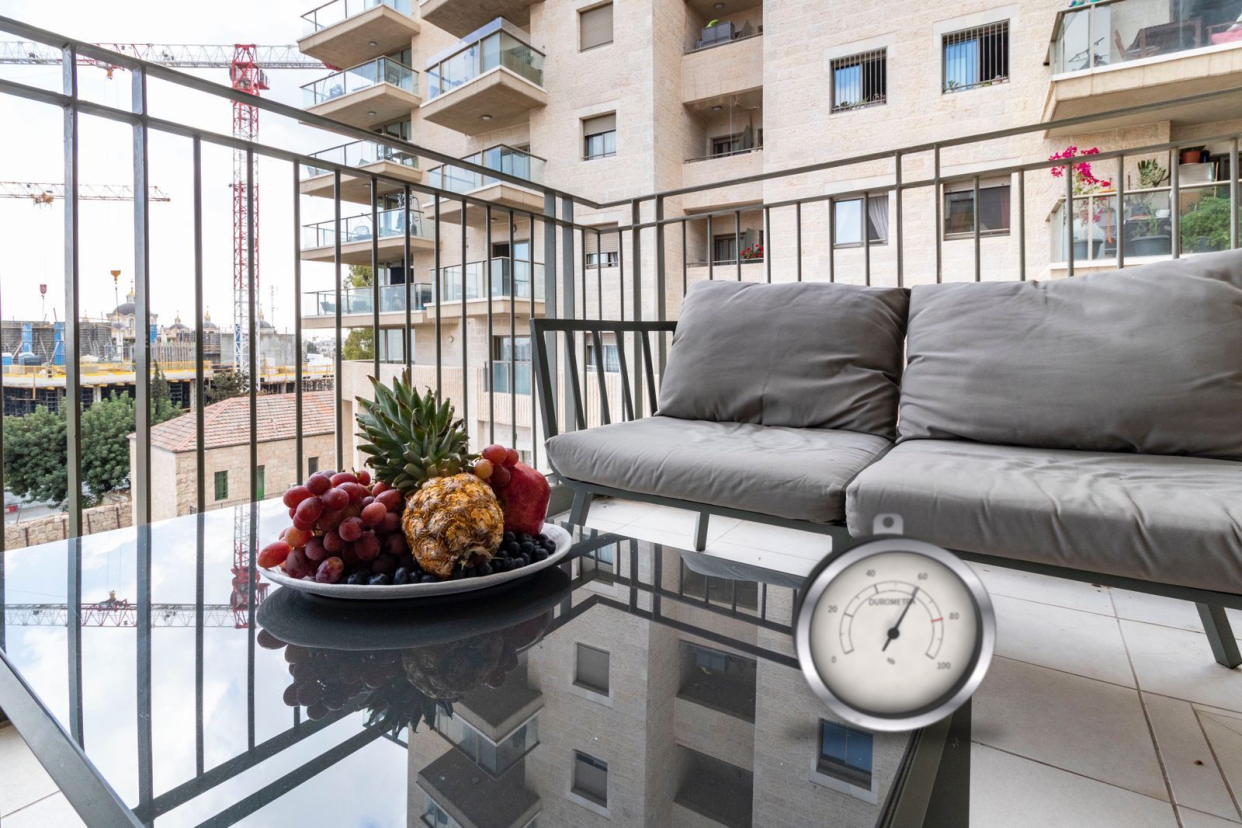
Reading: 60 %
